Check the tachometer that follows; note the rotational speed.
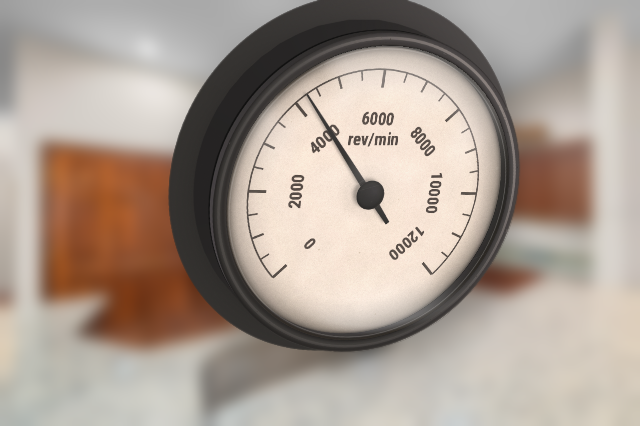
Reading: 4250 rpm
